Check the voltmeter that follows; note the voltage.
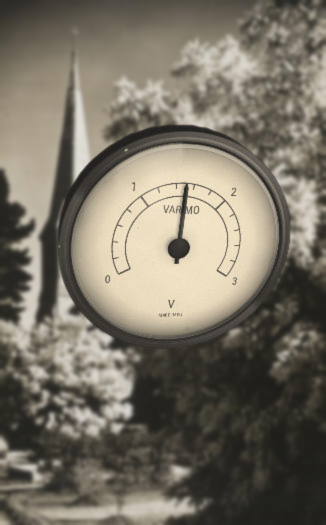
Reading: 1.5 V
